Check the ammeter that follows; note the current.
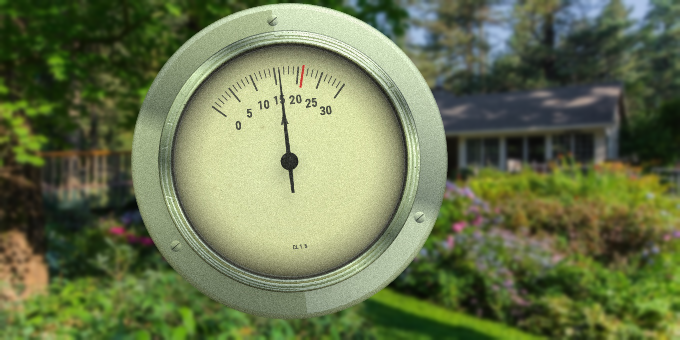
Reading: 16 A
